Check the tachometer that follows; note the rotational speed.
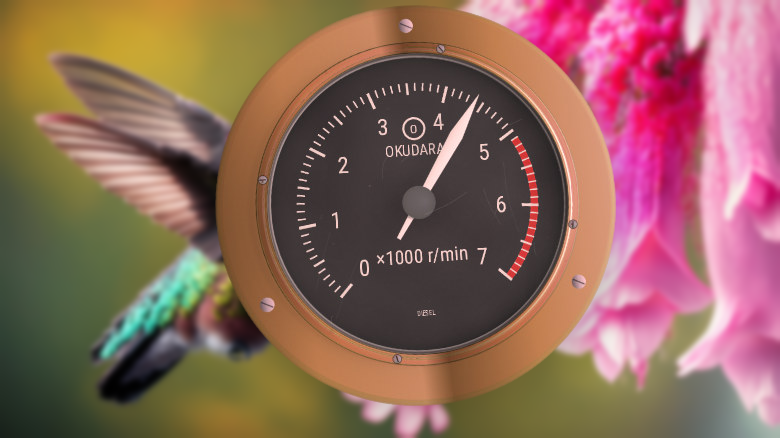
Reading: 4400 rpm
